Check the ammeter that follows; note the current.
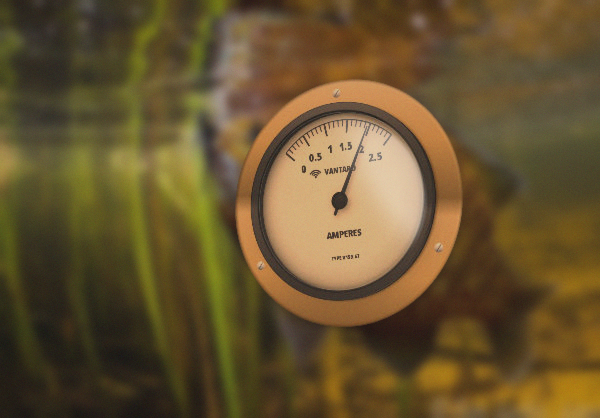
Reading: 2 A
